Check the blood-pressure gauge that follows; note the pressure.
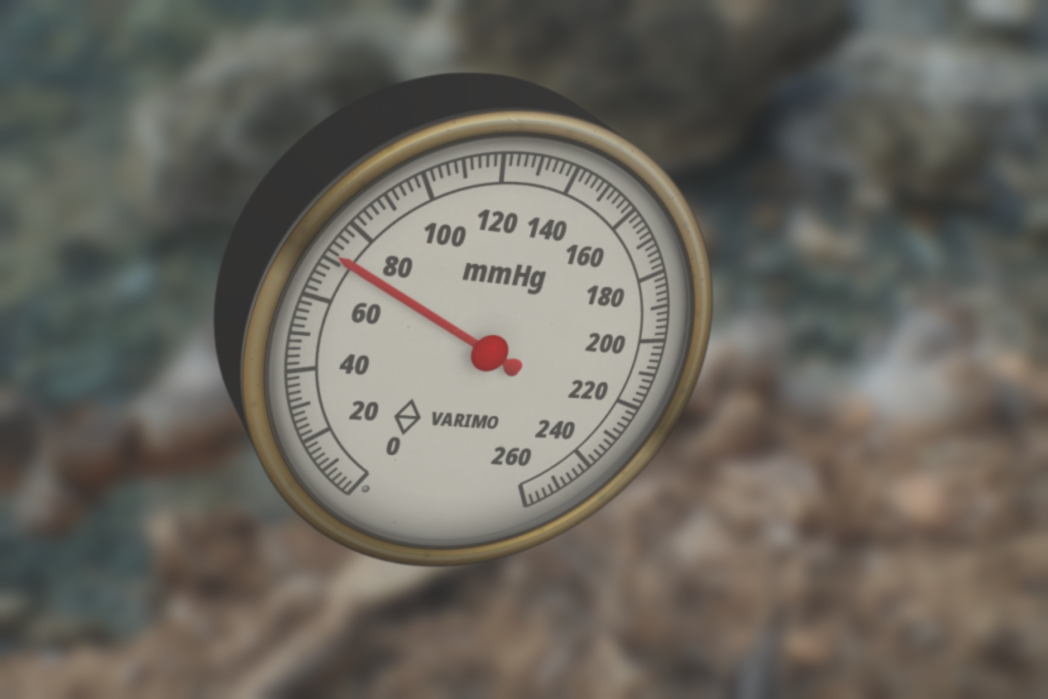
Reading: 72 mmHg
